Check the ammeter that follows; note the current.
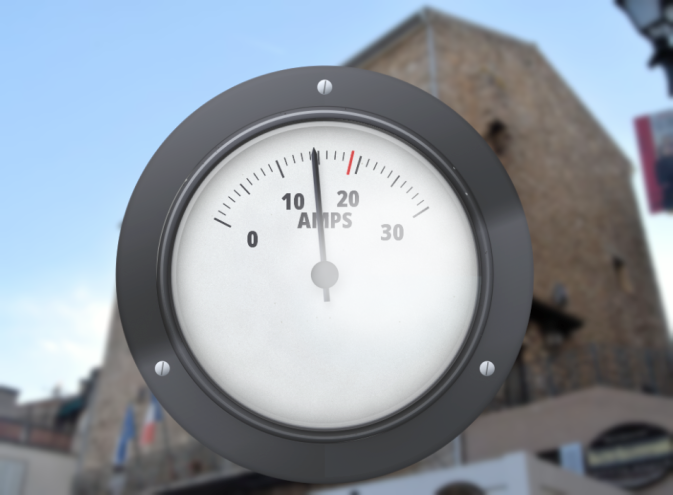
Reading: 14.5 A
